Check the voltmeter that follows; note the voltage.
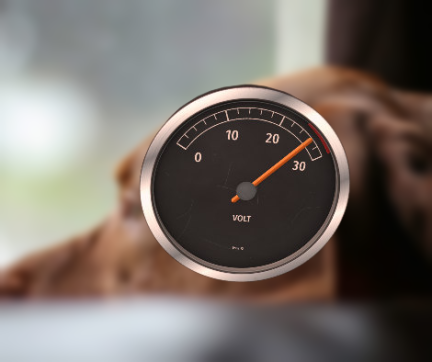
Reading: 26 V
